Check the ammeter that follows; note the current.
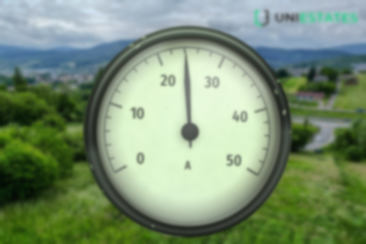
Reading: 24 A
